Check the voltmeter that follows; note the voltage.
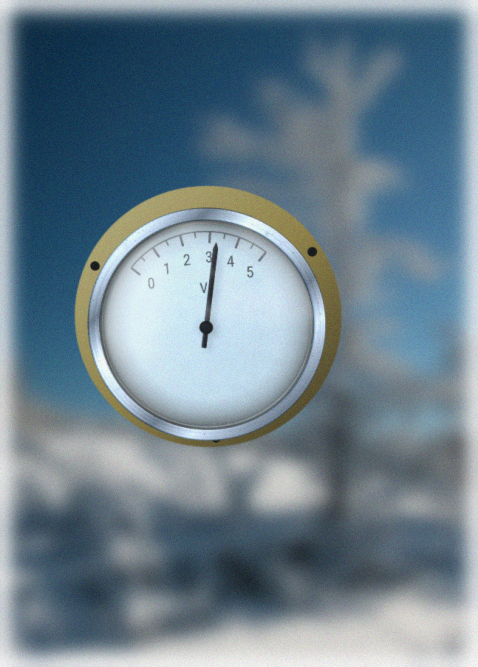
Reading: 3.25 V
